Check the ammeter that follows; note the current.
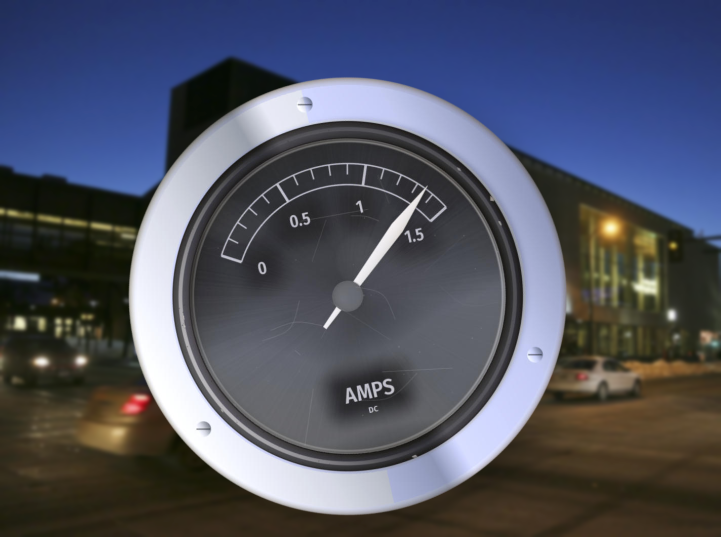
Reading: 1.35 A
